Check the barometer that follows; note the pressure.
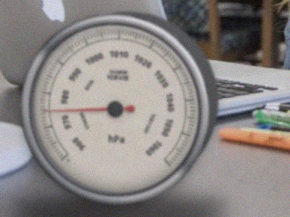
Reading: 975 hPa
